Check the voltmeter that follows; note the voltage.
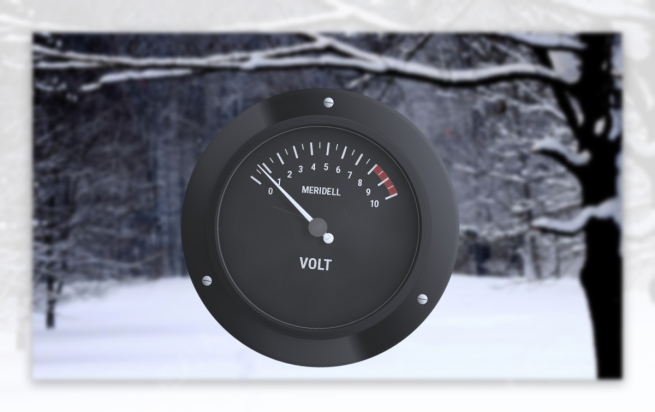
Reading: 0.75 V
